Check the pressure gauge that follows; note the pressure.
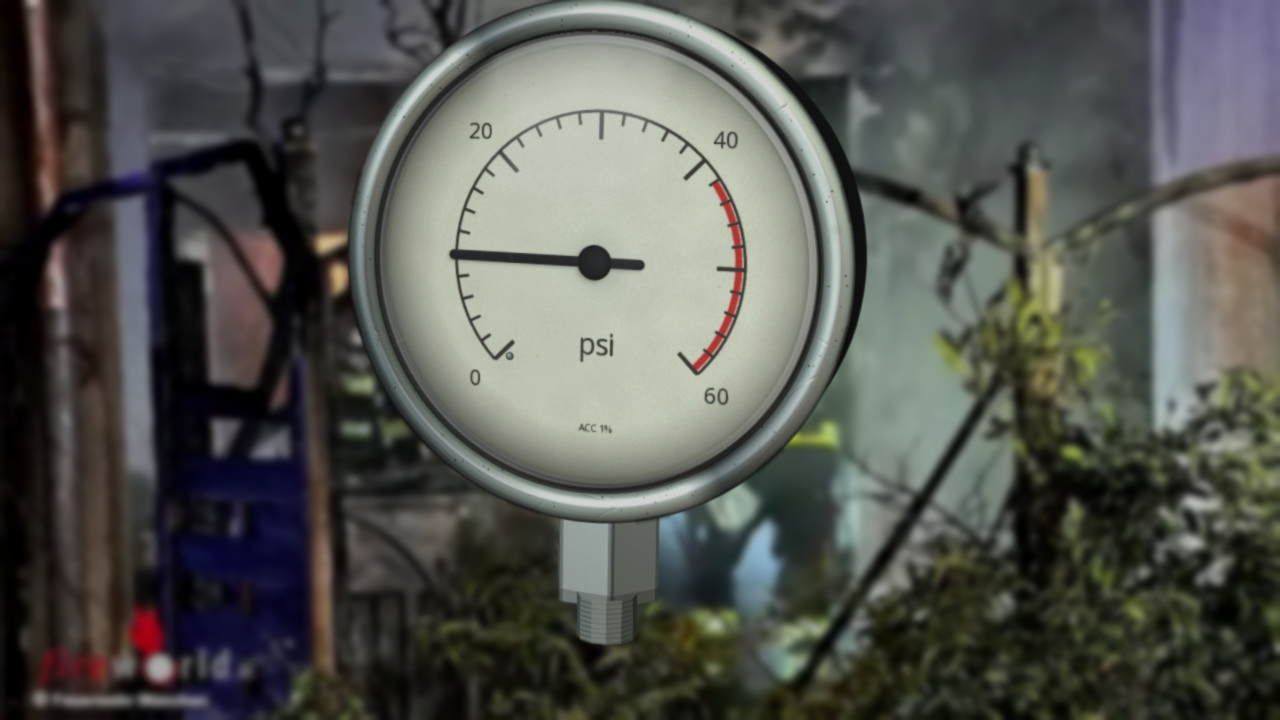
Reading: 10 psi
